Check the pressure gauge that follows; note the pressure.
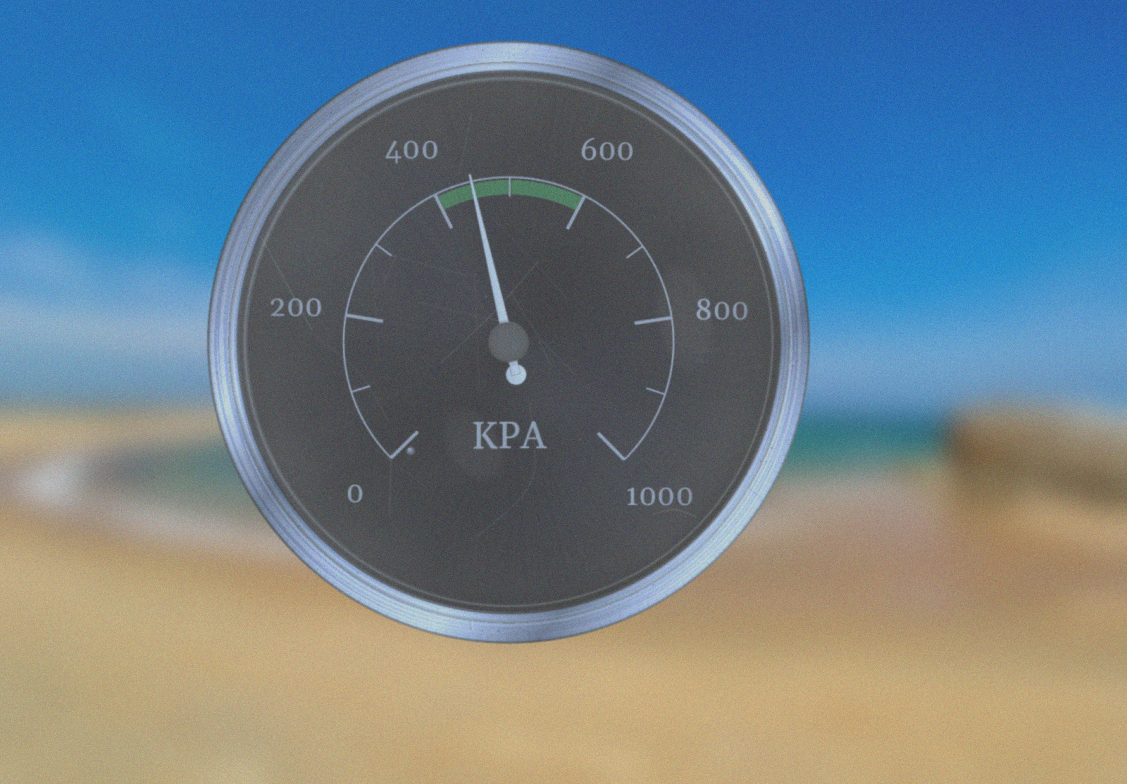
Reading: 450 kPa
